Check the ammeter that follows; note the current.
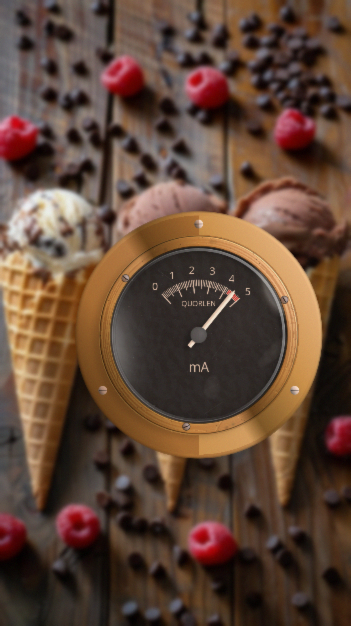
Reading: 4.5 mA
